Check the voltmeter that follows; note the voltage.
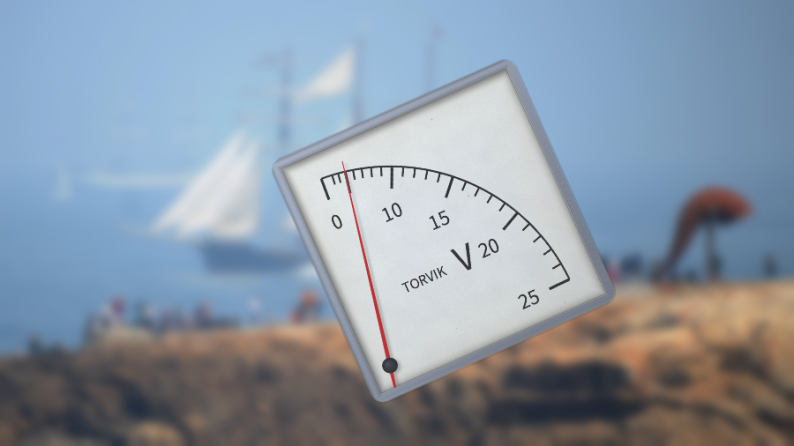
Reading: 5 V
